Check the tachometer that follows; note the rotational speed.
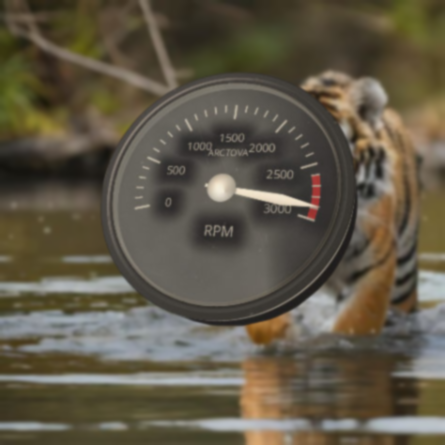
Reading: 2900 rpm
